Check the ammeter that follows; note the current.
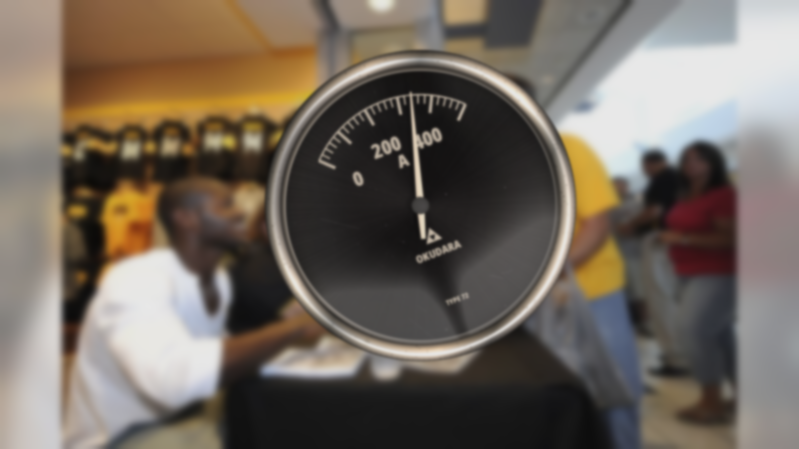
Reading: 340 A
